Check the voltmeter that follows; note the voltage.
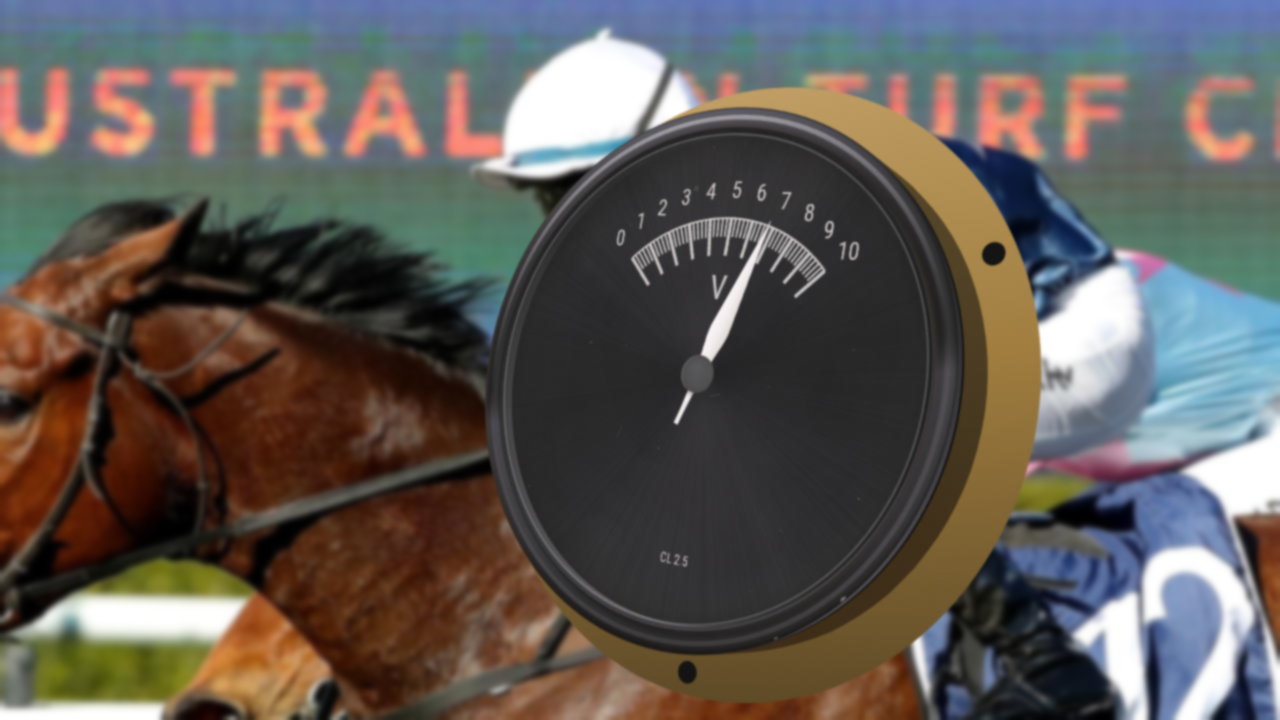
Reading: 7 V
